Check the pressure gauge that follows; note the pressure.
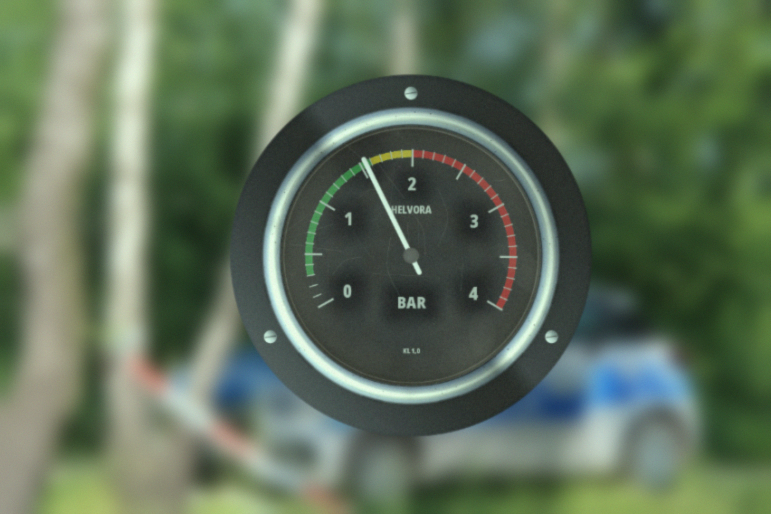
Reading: 1.55 bar
